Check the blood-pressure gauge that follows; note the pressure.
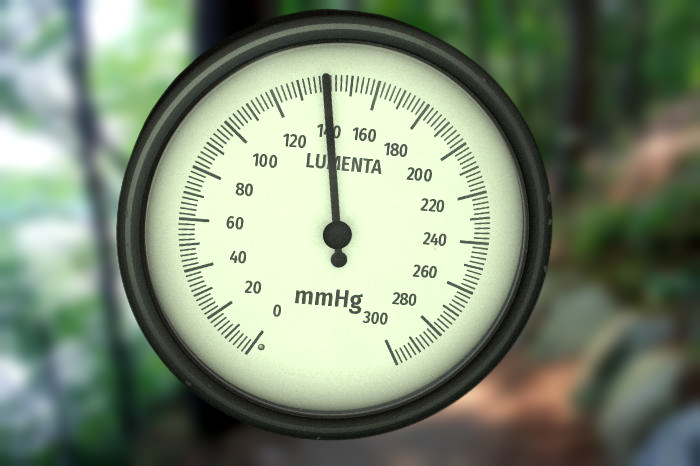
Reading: 140 mmHg
